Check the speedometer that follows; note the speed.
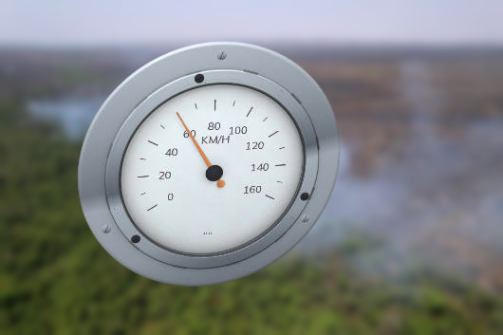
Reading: 60 km/h
